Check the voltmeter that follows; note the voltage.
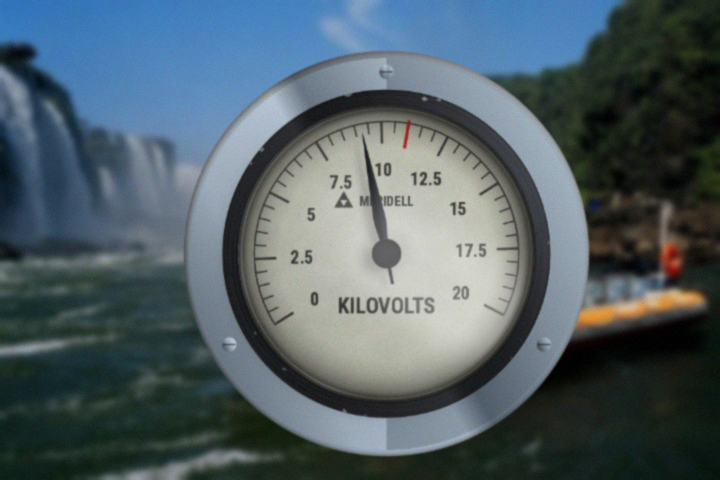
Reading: 9.25 kV
